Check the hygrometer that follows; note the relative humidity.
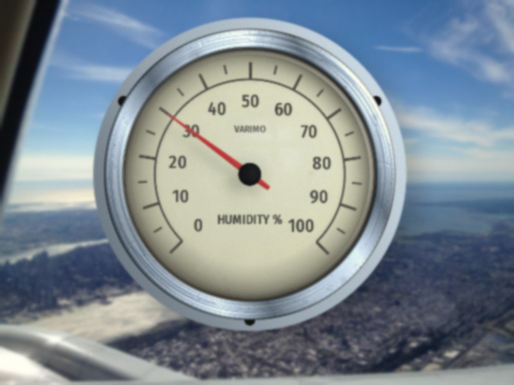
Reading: 30 %
